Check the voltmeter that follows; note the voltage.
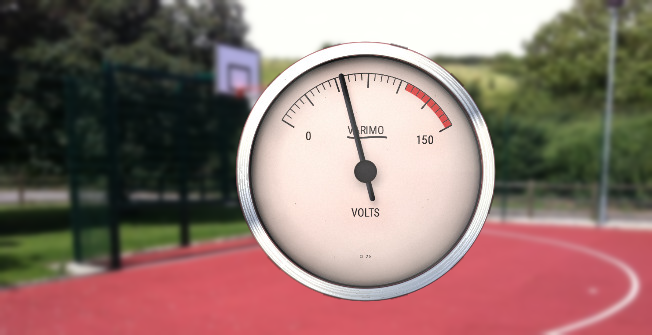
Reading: 55 V
